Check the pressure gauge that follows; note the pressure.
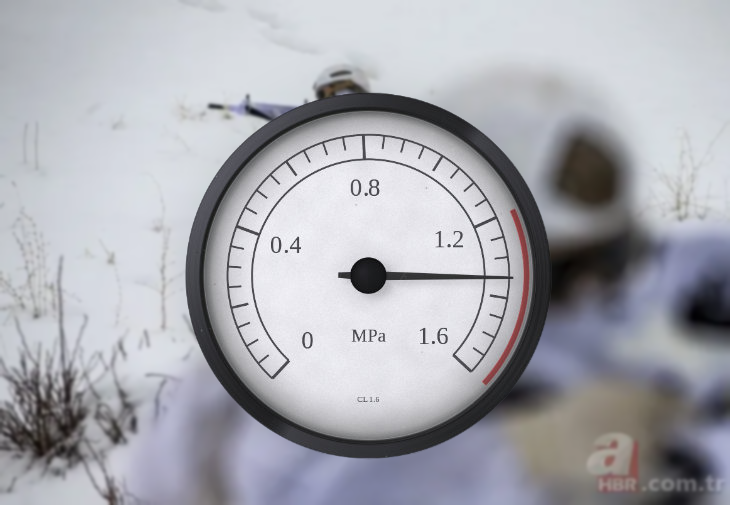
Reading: 1.35 MPa
